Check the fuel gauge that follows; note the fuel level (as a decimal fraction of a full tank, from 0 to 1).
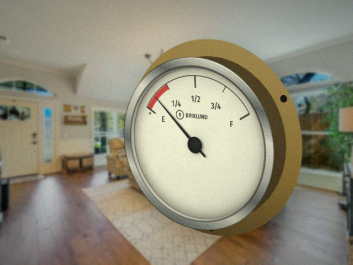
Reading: 0.125
